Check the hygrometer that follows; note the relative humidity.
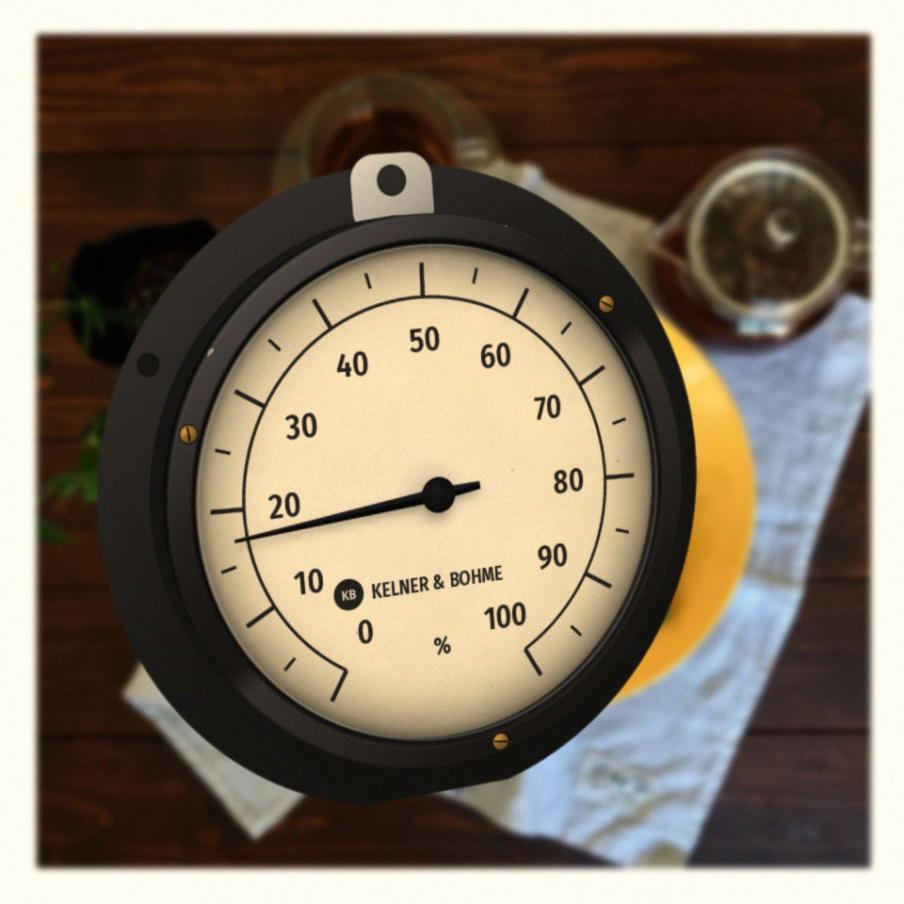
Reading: 17.5 %
